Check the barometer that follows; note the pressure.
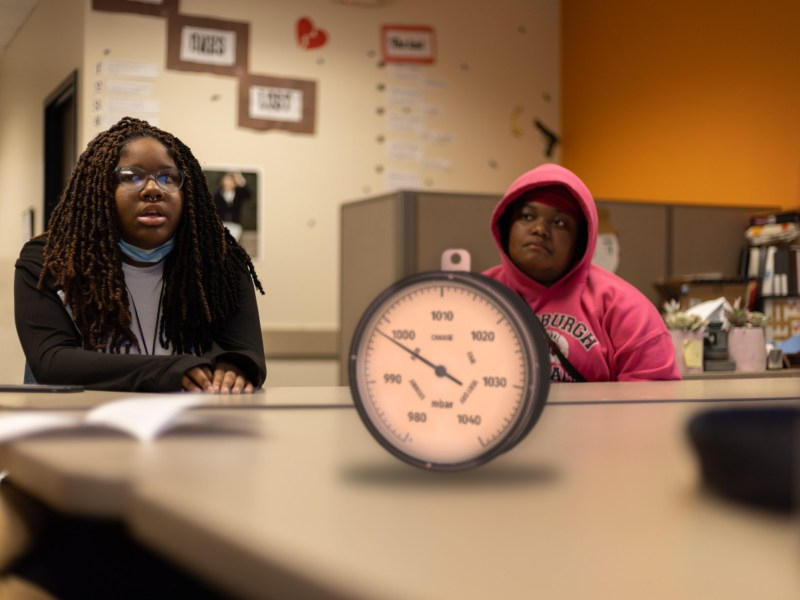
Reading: 998 mbar
